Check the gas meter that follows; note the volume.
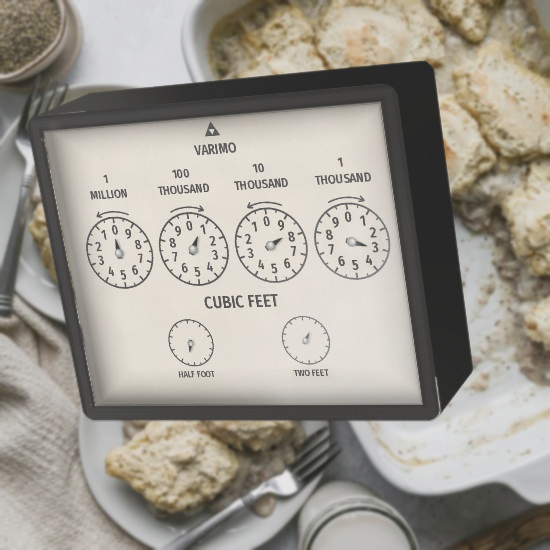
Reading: 8300 ft³
